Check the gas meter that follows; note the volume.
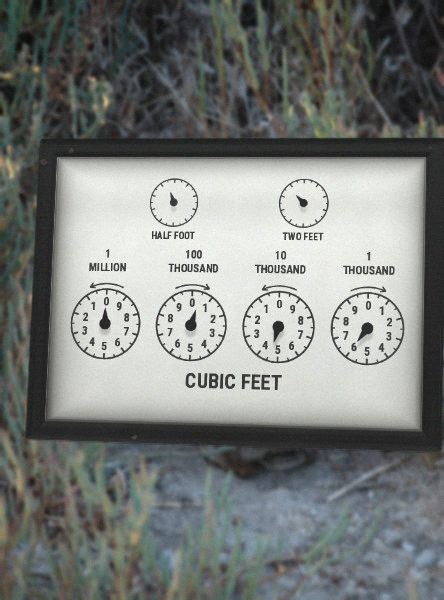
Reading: 4600 ft³
